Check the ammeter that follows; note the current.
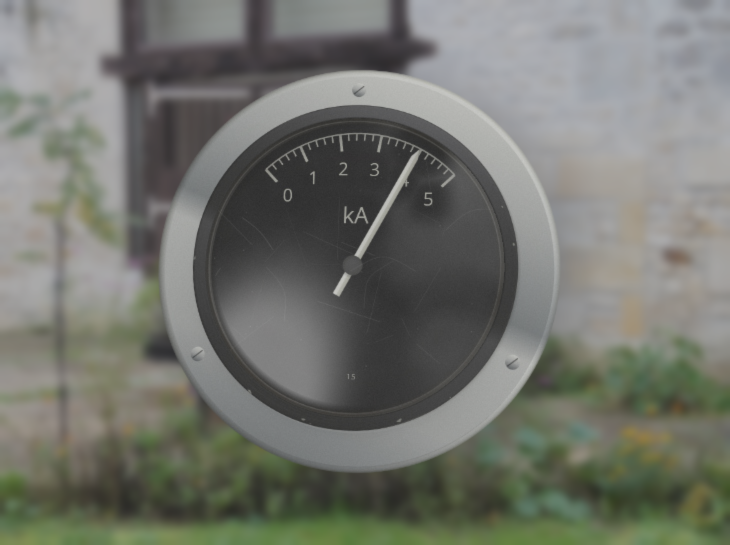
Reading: 4 kA
